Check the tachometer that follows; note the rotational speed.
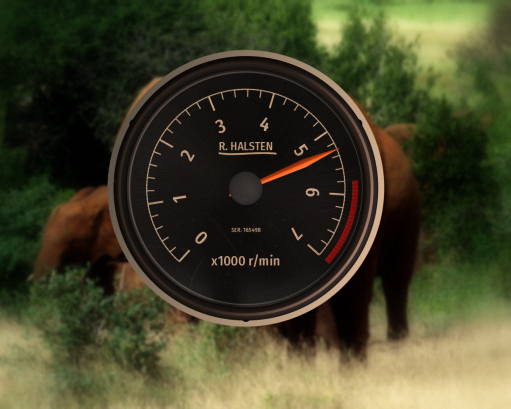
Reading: 5300 rpm
